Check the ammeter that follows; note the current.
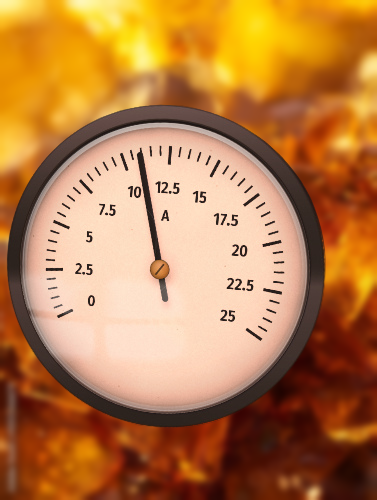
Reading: 11 A
